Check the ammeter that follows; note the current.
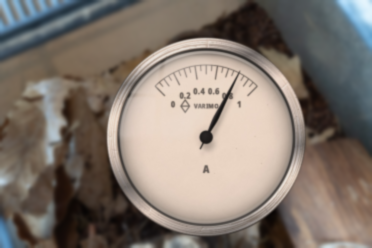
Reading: 0.8 A
